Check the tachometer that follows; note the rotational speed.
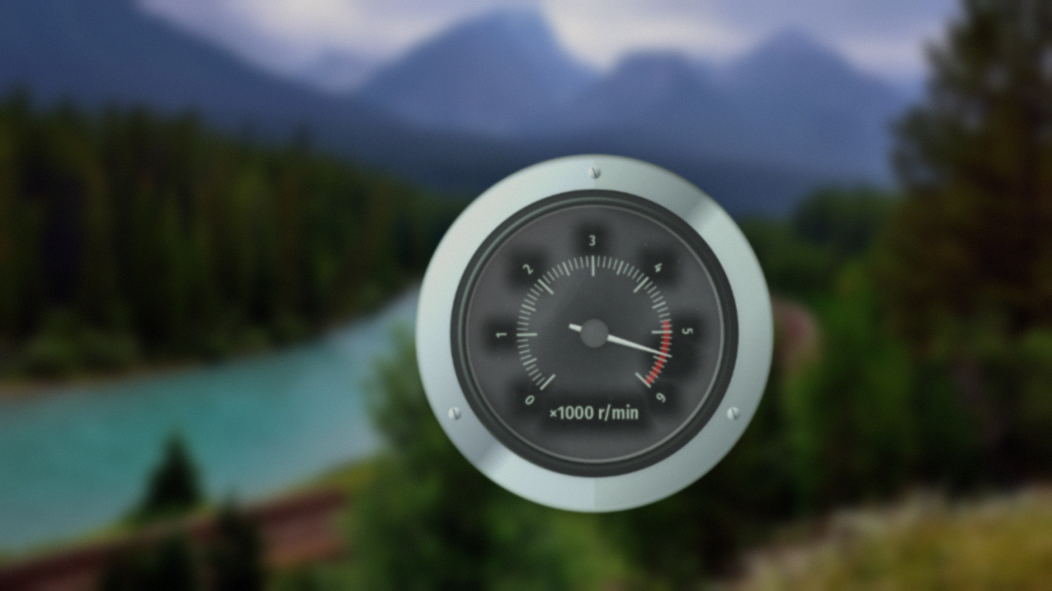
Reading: 5400 rpm
